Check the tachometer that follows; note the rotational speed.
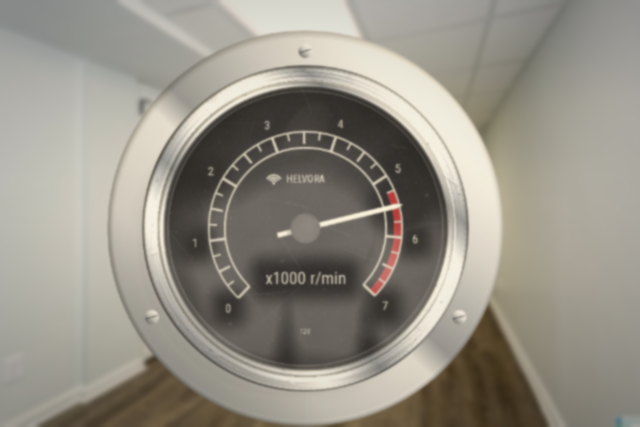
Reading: 5500 rpm
